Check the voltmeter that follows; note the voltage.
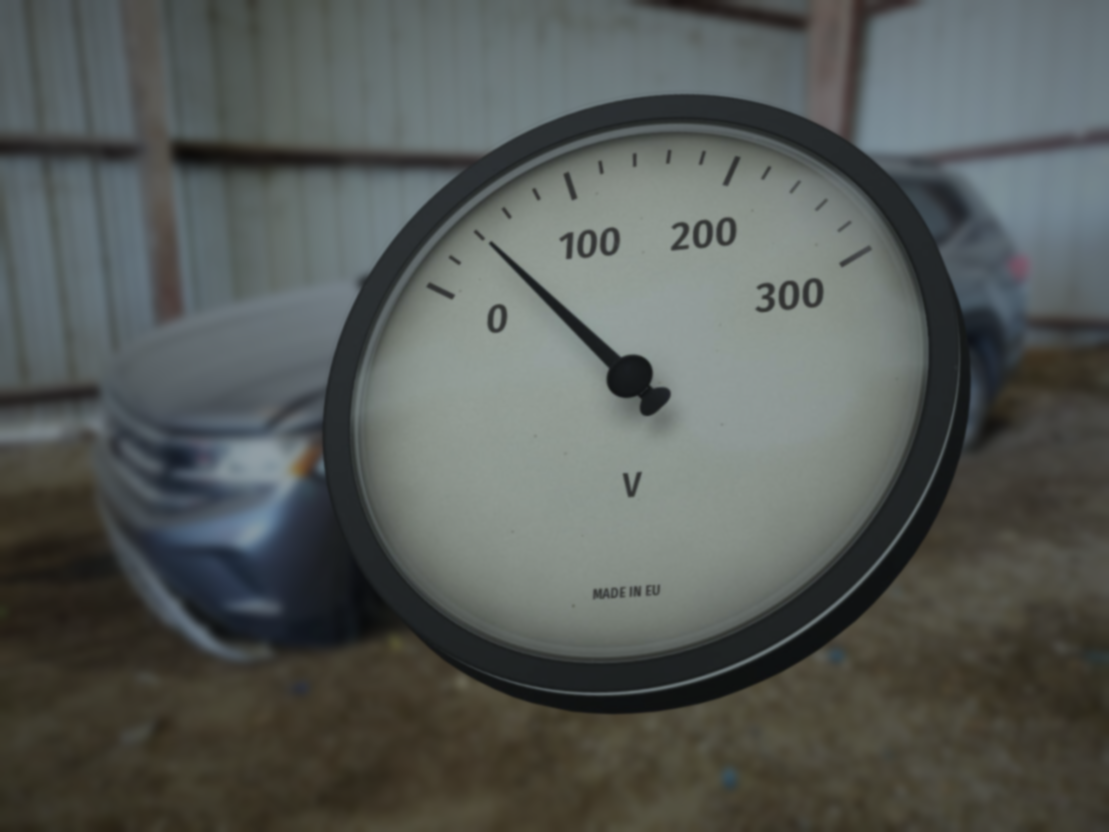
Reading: 40 V
